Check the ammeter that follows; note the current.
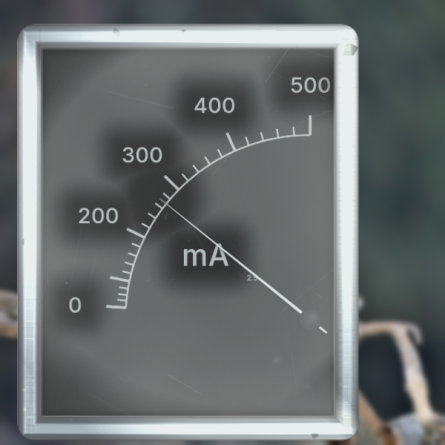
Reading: 270 mA
